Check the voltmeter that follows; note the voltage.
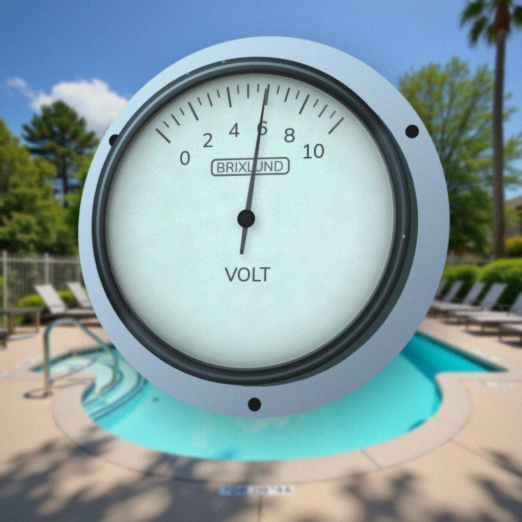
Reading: 6 V
